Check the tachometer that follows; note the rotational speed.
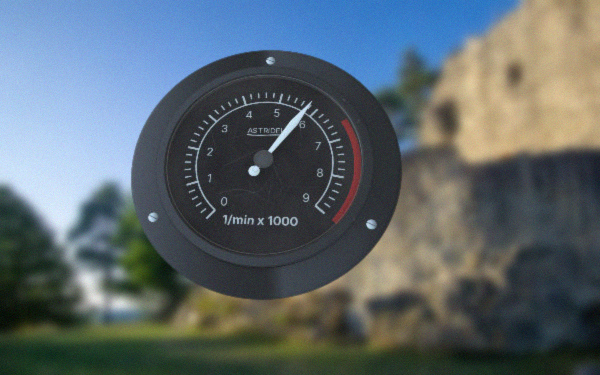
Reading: 5800 rpm
